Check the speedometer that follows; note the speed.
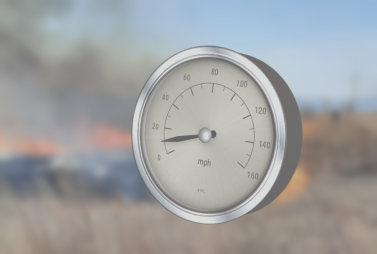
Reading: 10 mph
